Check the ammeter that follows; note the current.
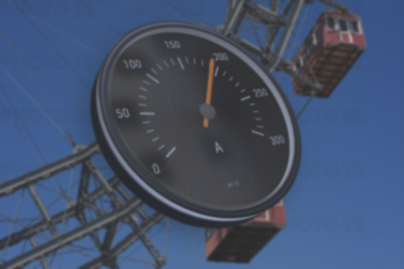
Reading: 190 A
